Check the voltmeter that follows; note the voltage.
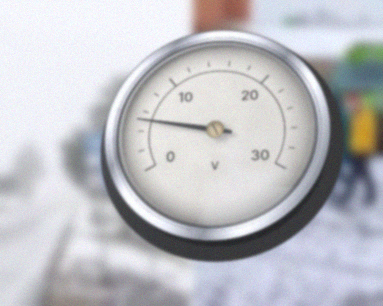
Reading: 5 V
